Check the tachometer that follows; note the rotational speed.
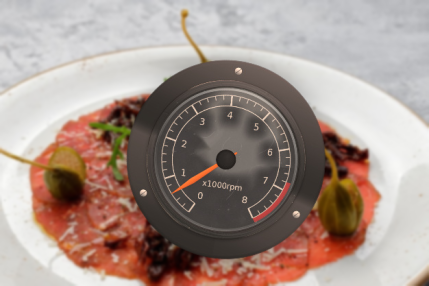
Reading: 600 rpm
